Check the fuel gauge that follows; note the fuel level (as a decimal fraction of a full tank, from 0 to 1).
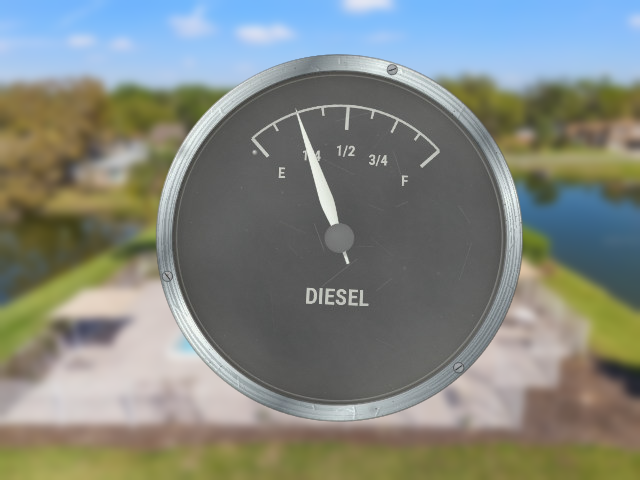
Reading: 0.25
